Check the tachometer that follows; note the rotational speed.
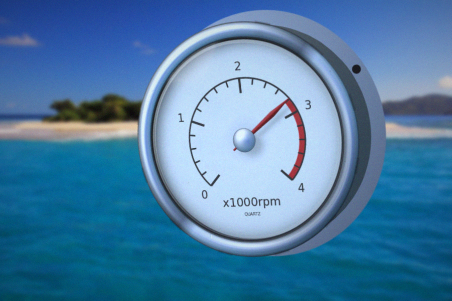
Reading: 2800 rpm
